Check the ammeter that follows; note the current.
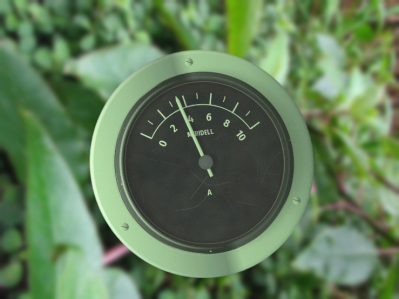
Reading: 3.5 A
